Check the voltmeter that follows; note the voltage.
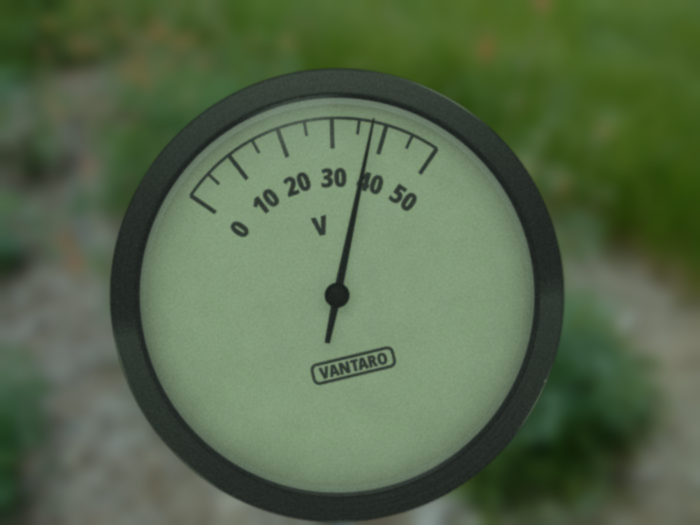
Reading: 37.5 V
